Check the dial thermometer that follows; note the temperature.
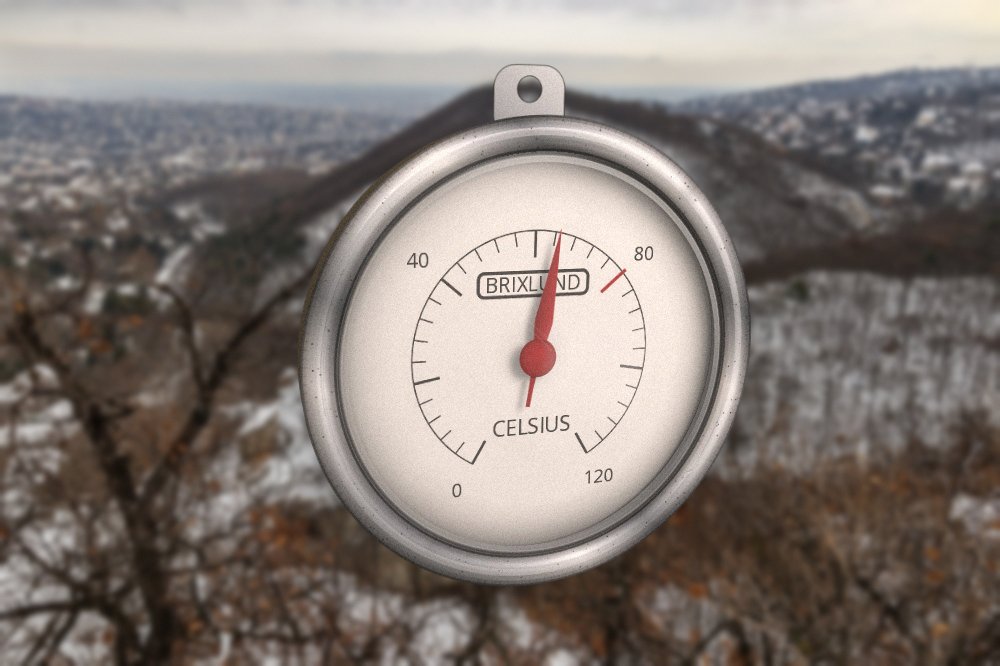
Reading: 64 °C
